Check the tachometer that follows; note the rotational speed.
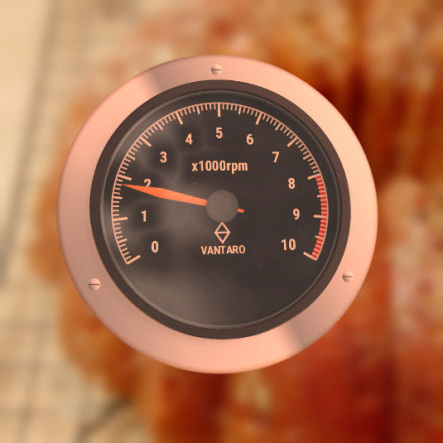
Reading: 1800 rpm
